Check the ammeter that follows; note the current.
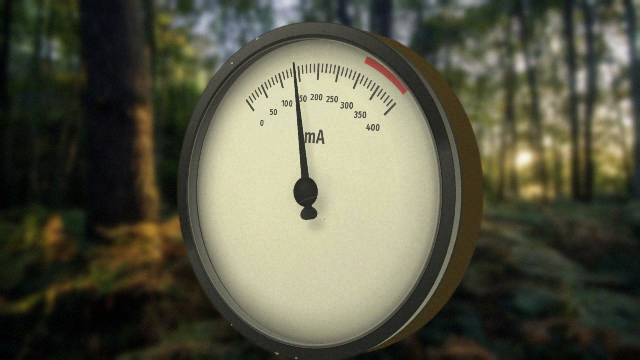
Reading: 150 mA
